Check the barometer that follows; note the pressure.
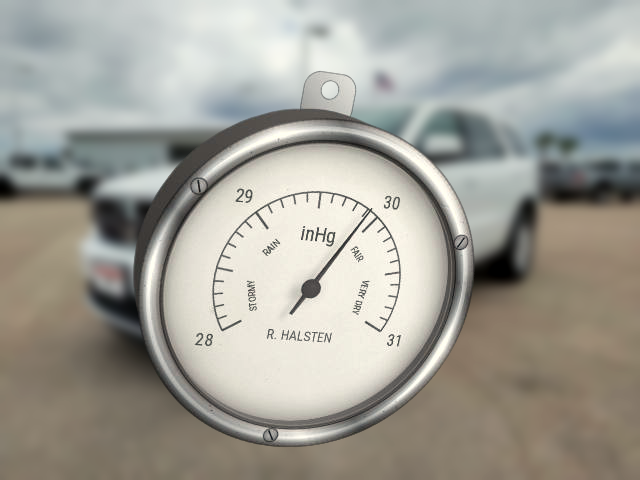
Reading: 29.9 inHg
